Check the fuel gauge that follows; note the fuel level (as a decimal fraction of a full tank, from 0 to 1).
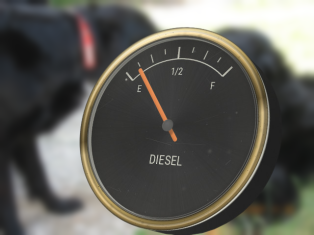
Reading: 0.125
